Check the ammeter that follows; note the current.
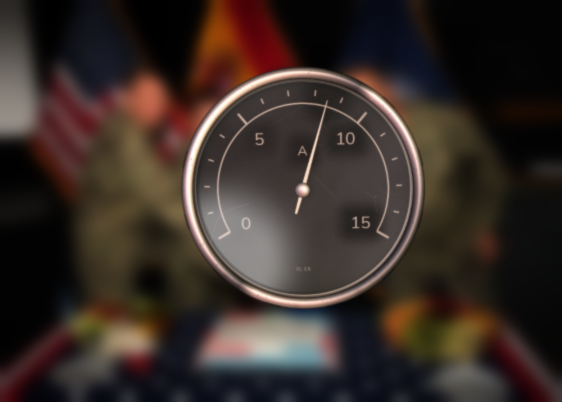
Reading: 8.5 A
